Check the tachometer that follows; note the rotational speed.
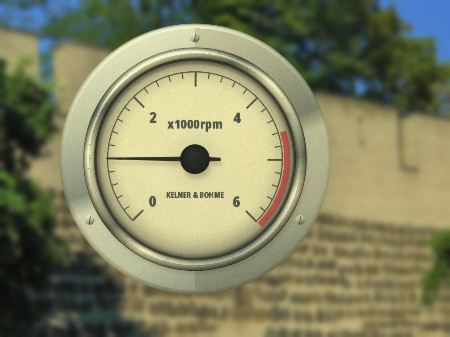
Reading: 1000 rpm
